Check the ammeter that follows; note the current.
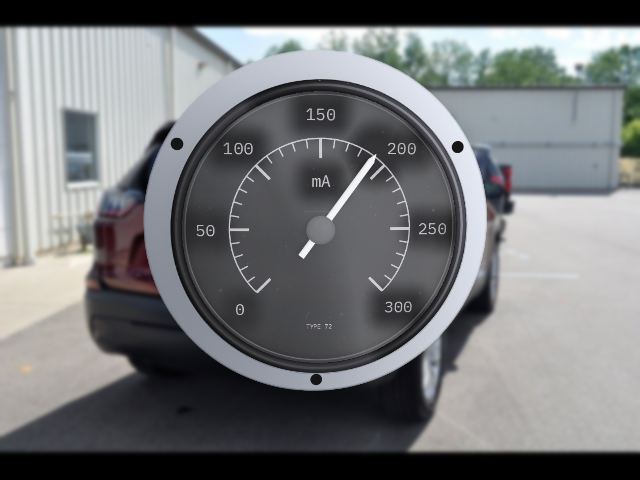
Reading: 190 mA
